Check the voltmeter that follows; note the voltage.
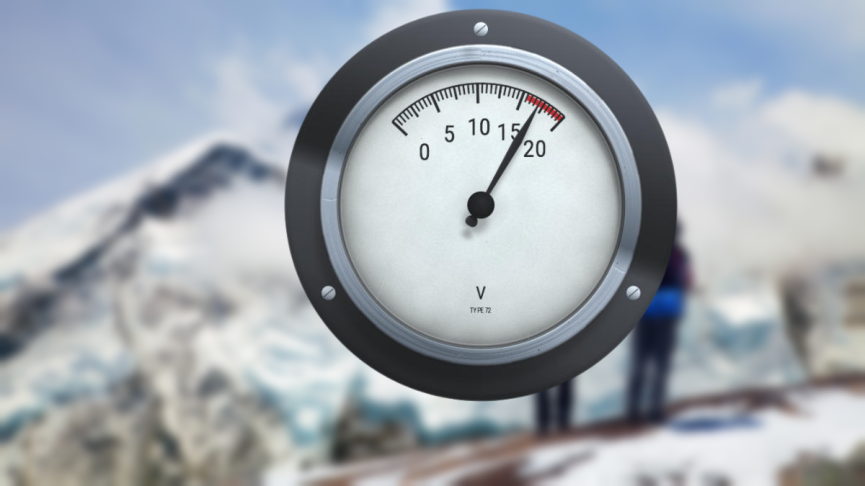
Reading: 17 V
